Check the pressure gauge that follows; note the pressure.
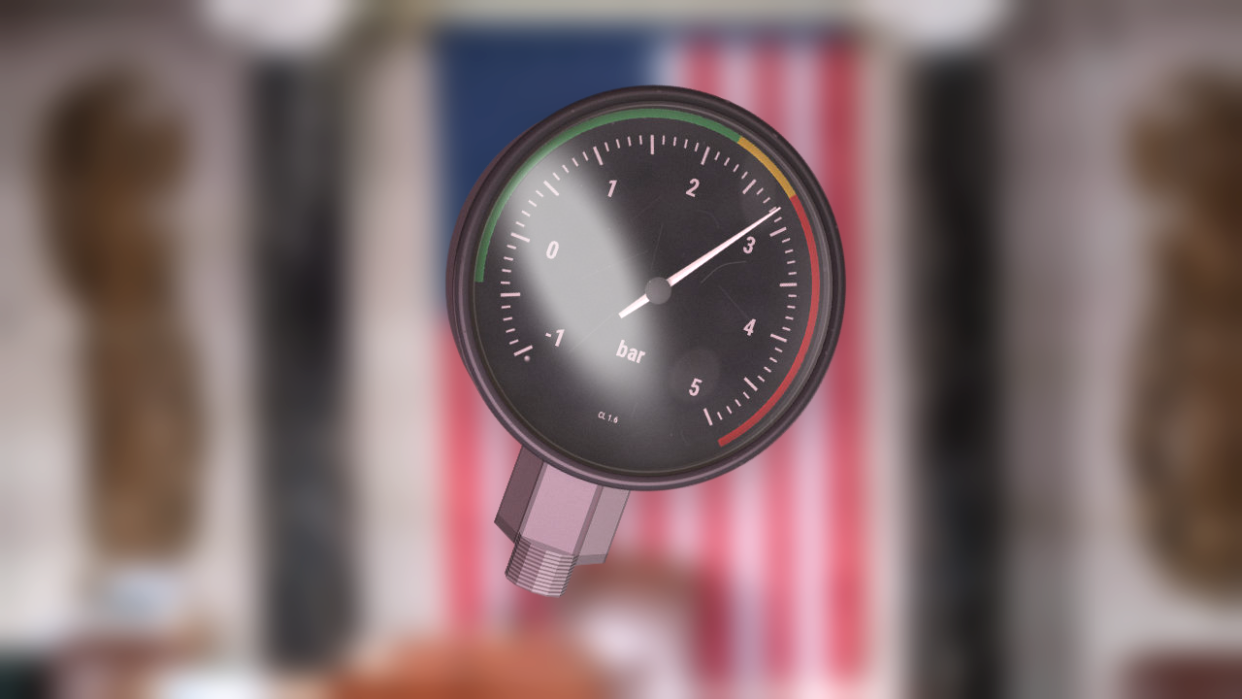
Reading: 2.8 bar
